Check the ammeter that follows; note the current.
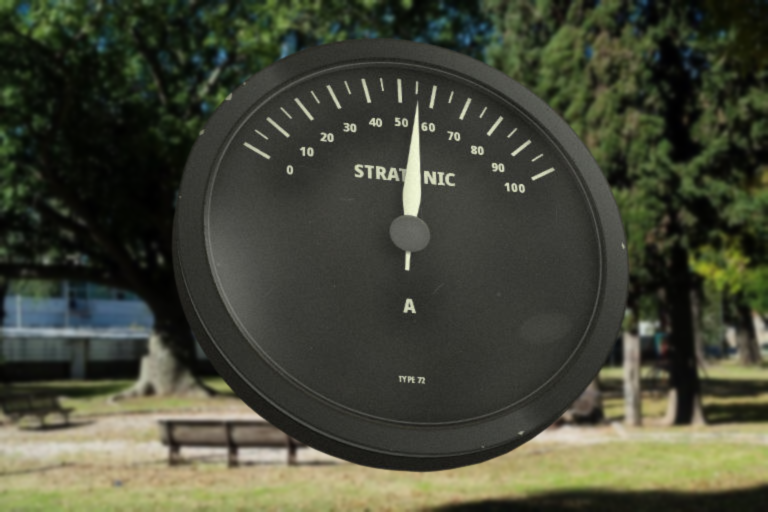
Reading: 55 A
